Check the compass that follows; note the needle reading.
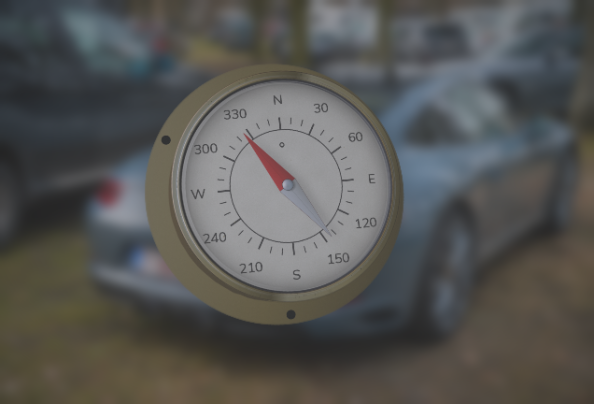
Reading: 325 °
